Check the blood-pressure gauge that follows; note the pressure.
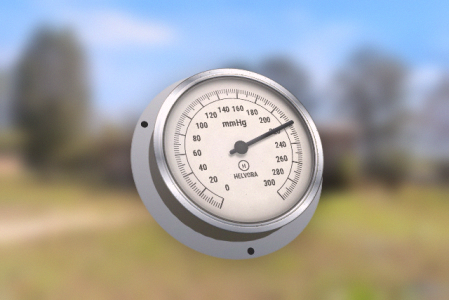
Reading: 220 mmHg
